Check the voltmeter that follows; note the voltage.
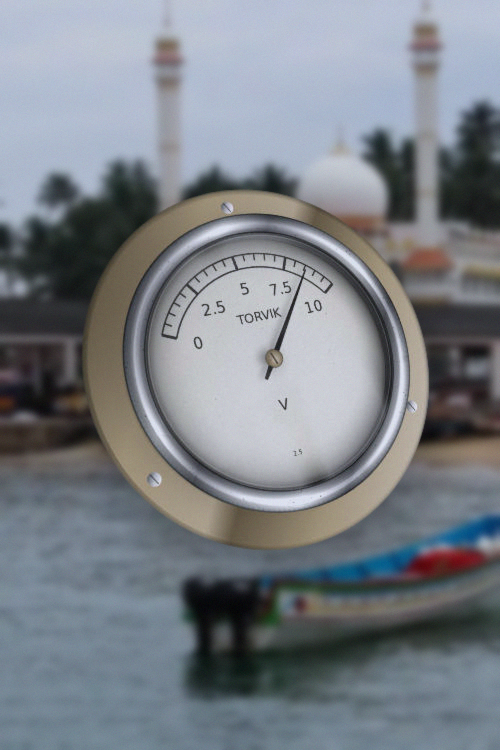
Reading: 8.5 V
